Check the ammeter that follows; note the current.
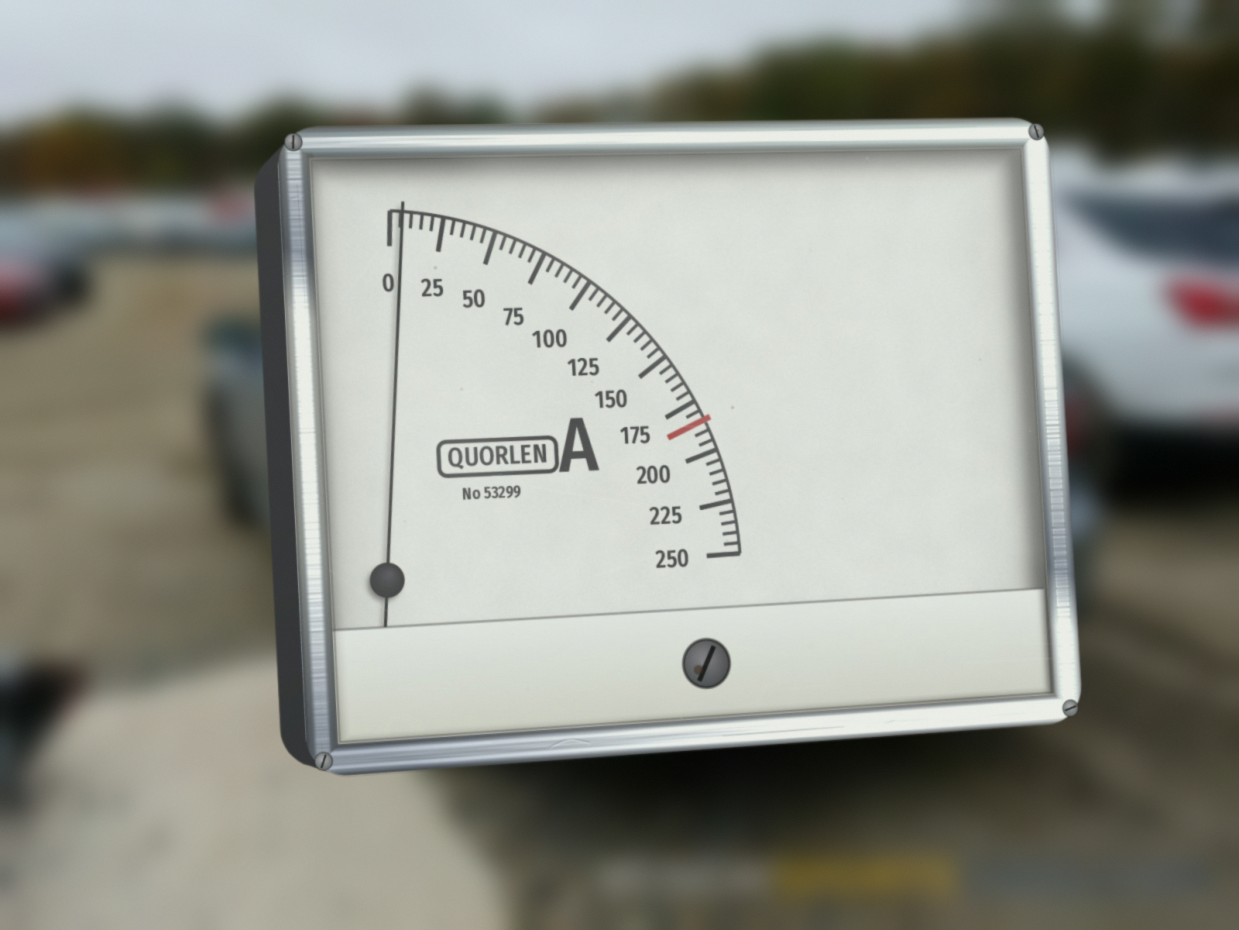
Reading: 5 A
